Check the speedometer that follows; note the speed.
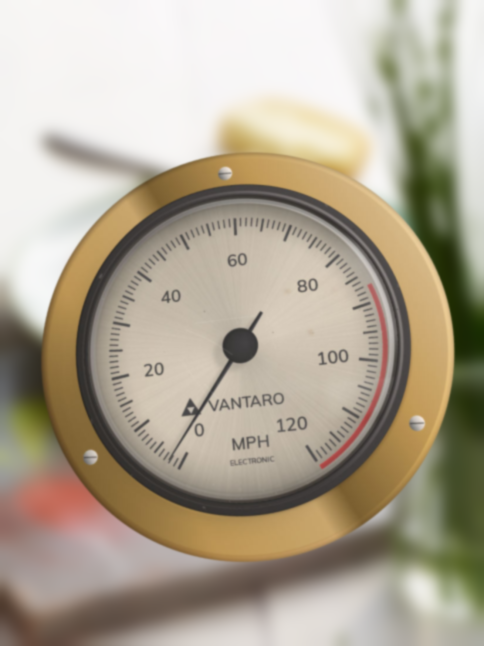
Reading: 2 mph
